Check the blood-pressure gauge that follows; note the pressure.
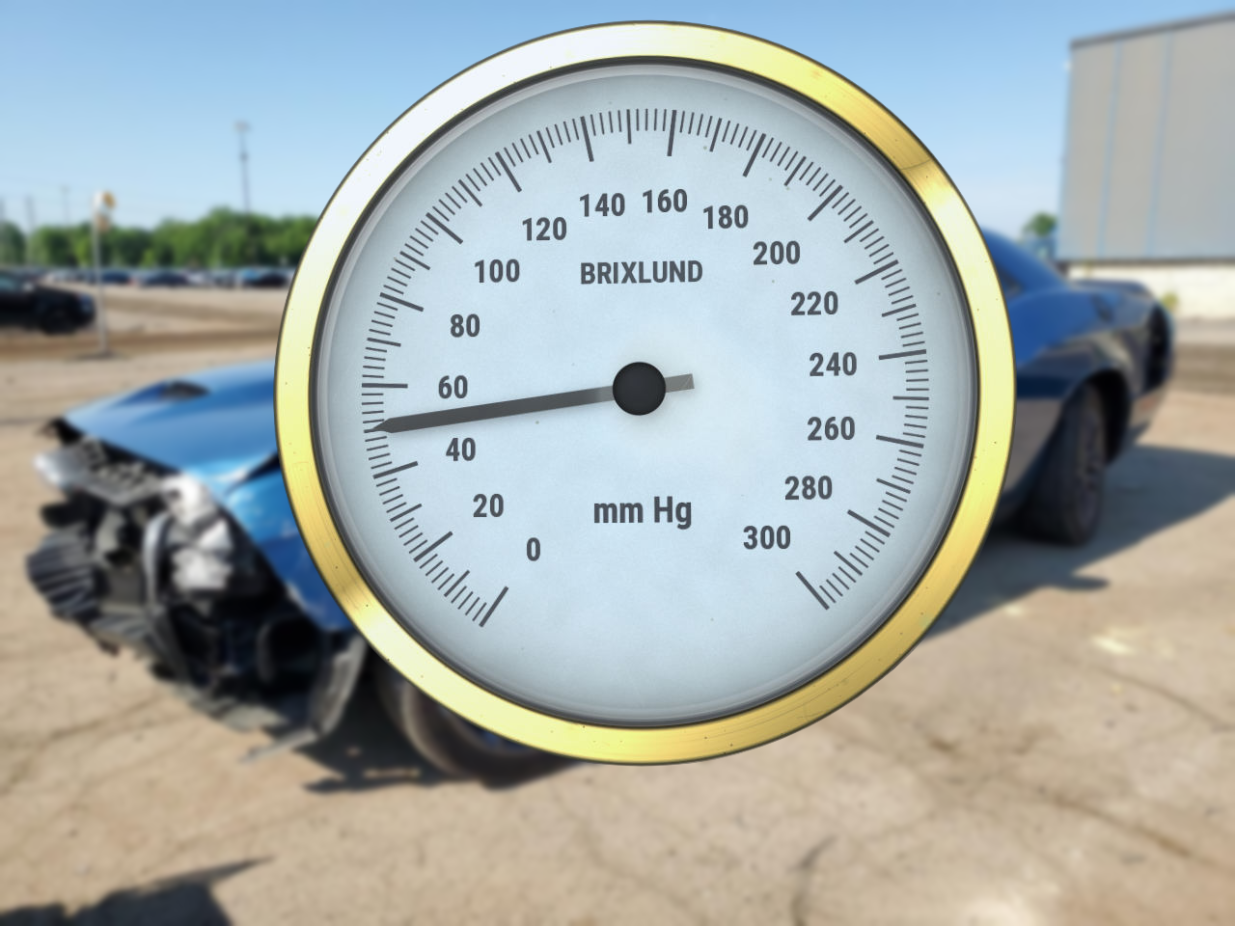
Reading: 50 mmHg
